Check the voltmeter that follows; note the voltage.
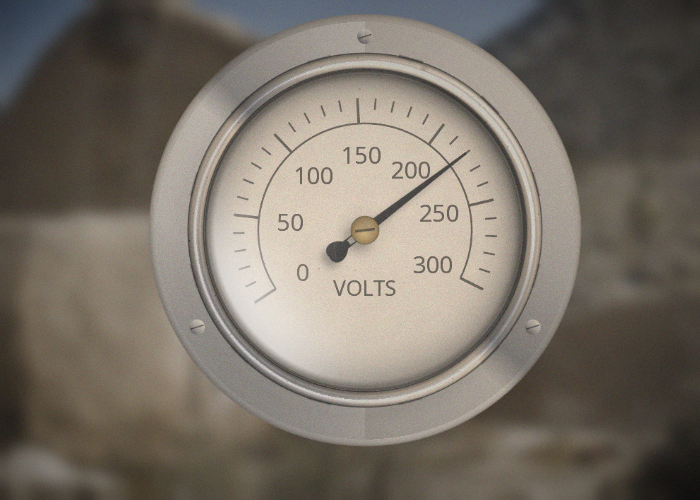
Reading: 220 V
